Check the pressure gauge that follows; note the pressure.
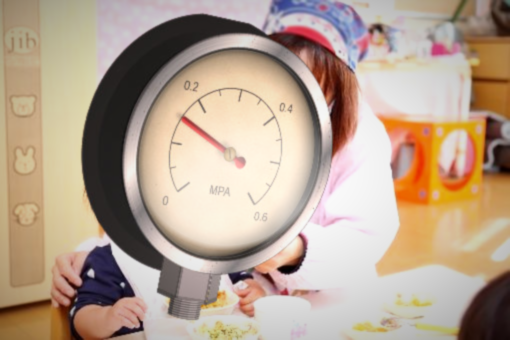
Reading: 0.15 MPa
